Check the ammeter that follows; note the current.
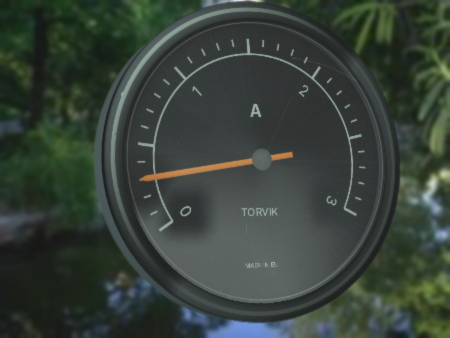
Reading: 0.3 A
